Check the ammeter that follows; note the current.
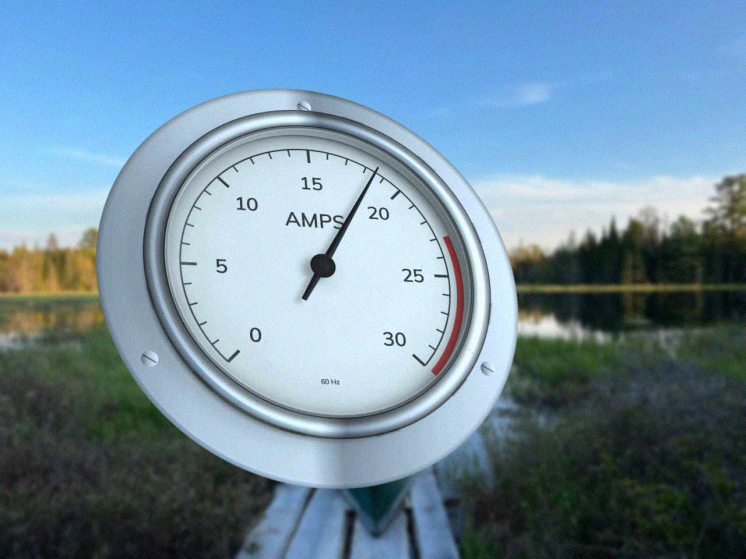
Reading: 18.5 A
